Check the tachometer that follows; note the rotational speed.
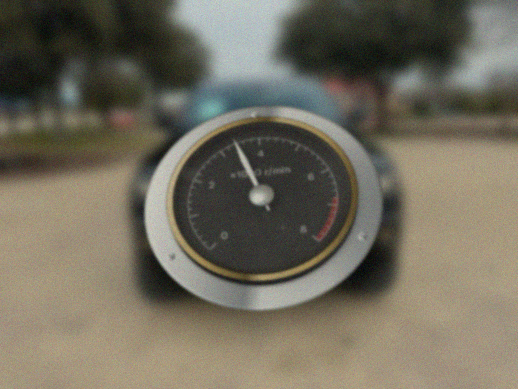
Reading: 3400 rpm
